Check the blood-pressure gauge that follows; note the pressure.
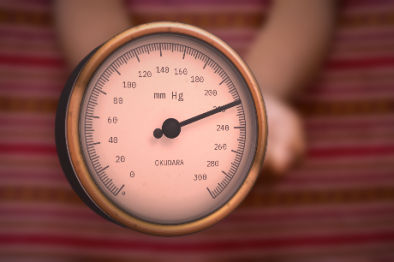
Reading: 220 mmHg
